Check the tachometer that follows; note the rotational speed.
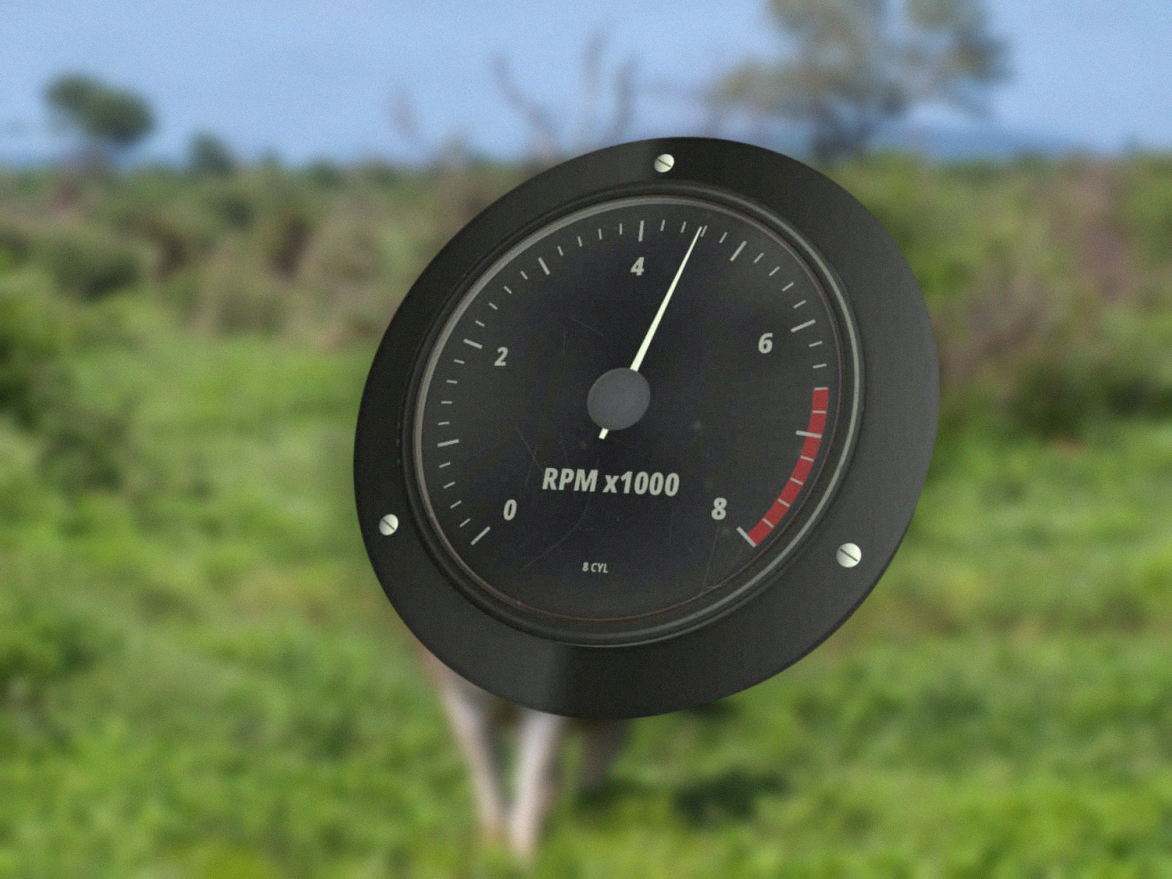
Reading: 4600 rpm
